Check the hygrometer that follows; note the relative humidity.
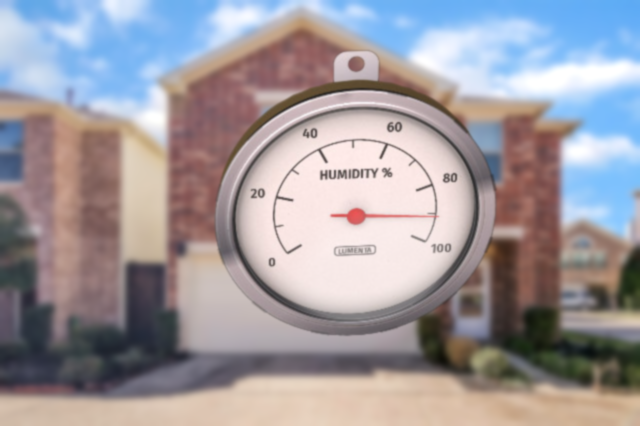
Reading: 90 %
